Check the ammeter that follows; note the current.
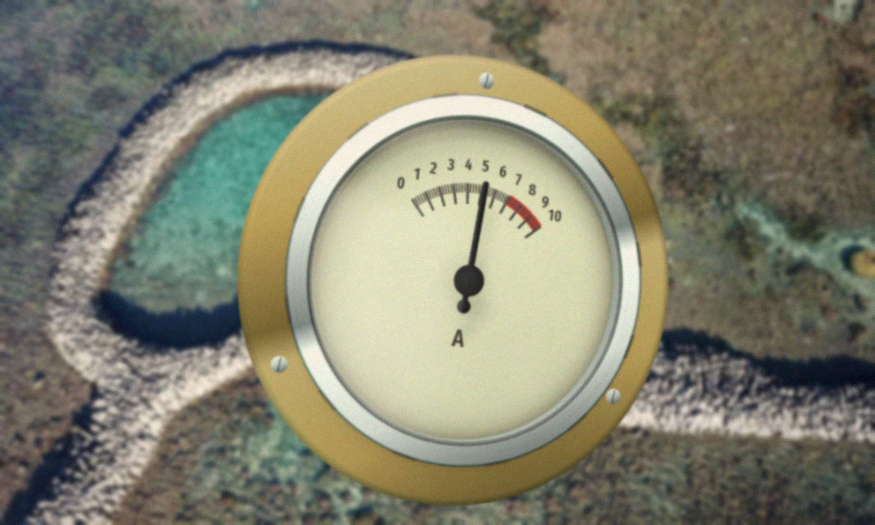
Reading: 5 A
